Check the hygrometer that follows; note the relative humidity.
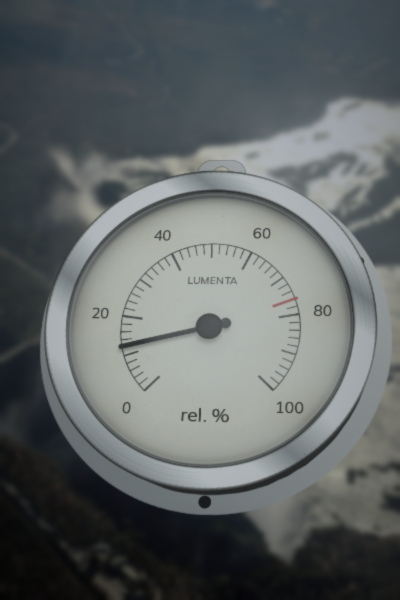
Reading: 12 %
